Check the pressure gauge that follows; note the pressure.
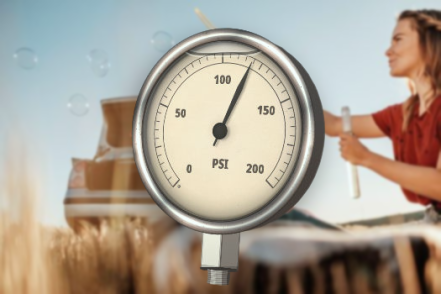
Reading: 120 psi
